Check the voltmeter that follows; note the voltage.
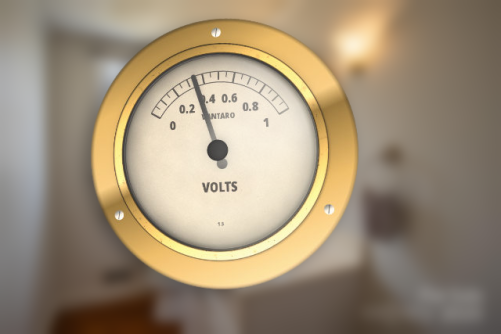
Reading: 0.35 V
